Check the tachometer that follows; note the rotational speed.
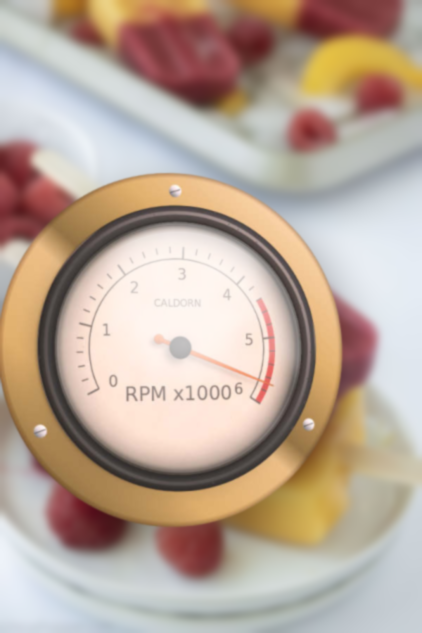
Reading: 5700 rpm
